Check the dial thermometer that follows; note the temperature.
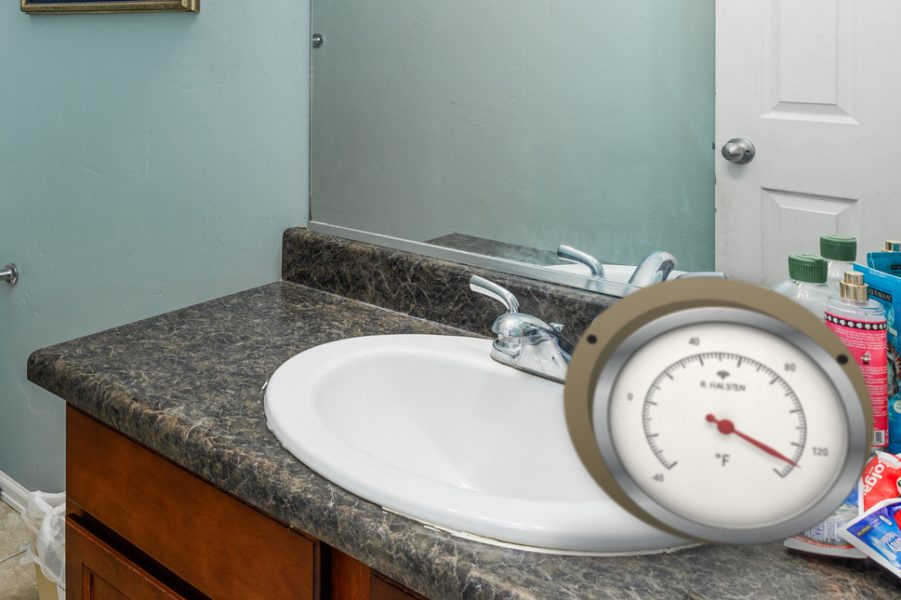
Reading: 130 °F
